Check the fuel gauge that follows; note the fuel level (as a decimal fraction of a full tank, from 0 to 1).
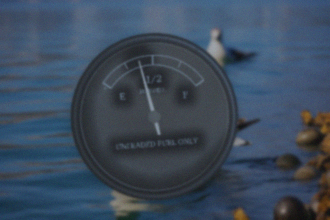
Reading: 0.375
